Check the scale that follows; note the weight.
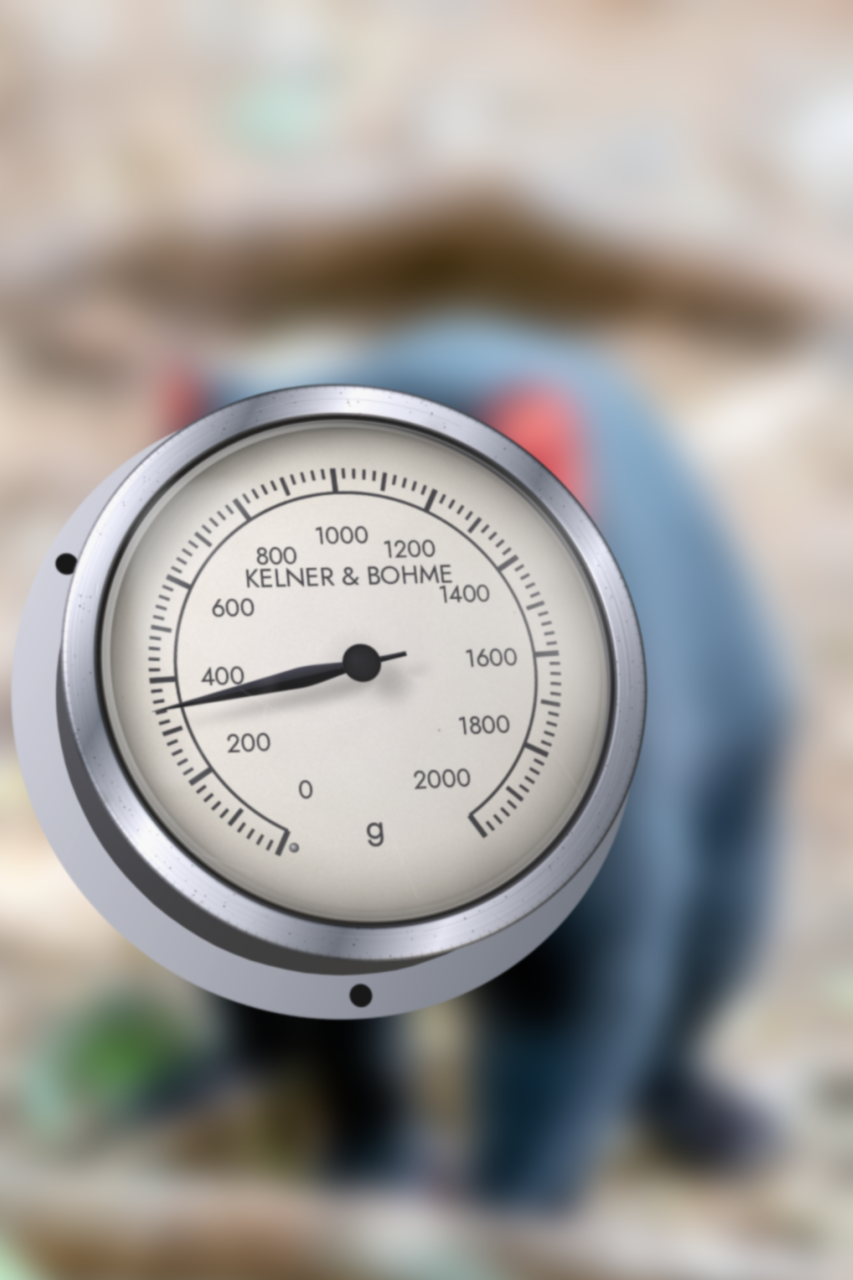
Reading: 340 g
